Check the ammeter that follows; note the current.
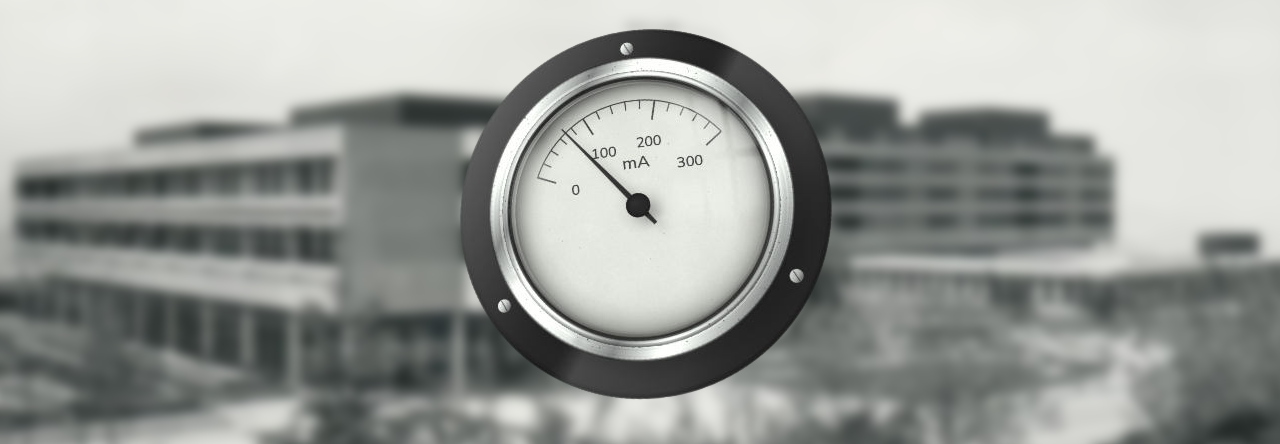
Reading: 70 mA
